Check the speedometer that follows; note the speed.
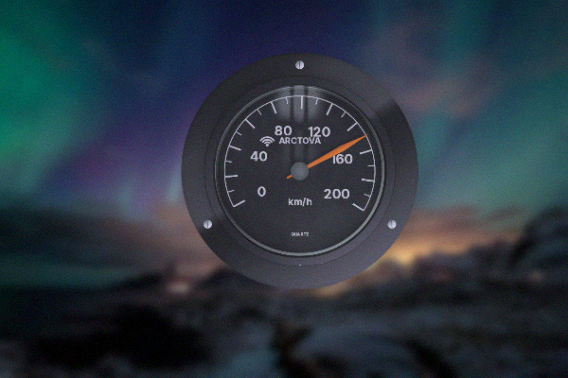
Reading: 150 km/h
